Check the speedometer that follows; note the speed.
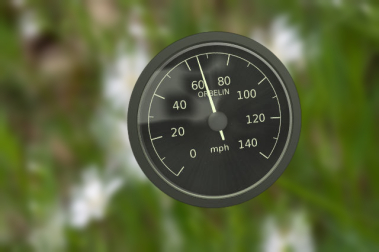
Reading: 65 mph
